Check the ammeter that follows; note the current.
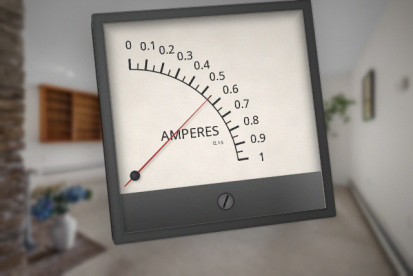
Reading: 0.55 A
